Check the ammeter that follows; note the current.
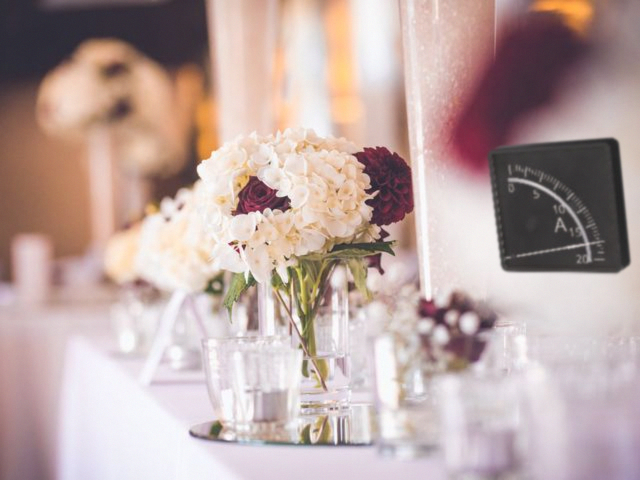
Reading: 17.5 A
